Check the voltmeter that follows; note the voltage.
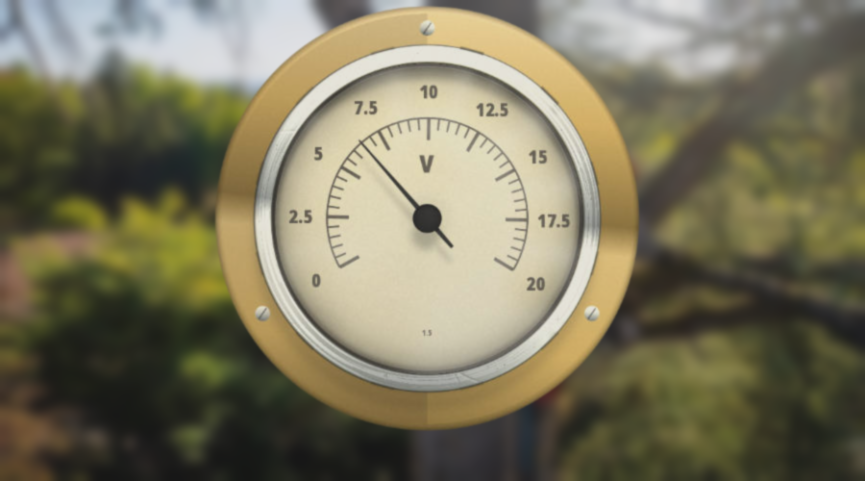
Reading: 6.5 V
